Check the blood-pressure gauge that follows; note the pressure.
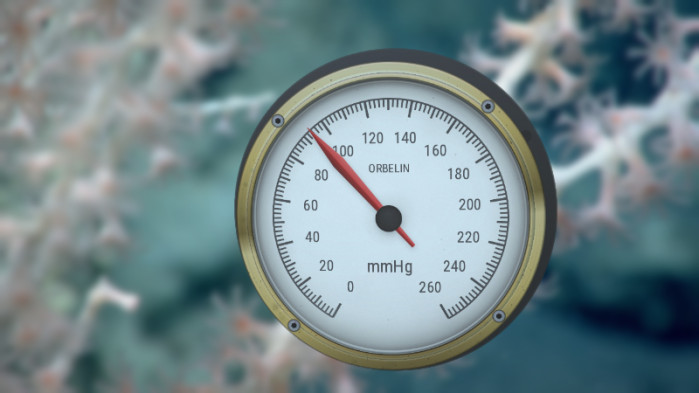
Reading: 94 mmHg
